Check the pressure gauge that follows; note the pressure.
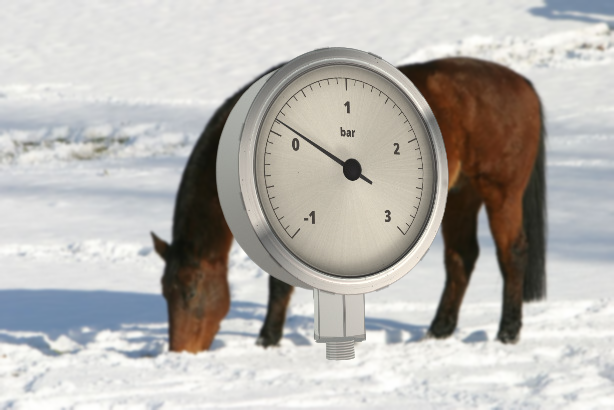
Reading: 0.1 bar
